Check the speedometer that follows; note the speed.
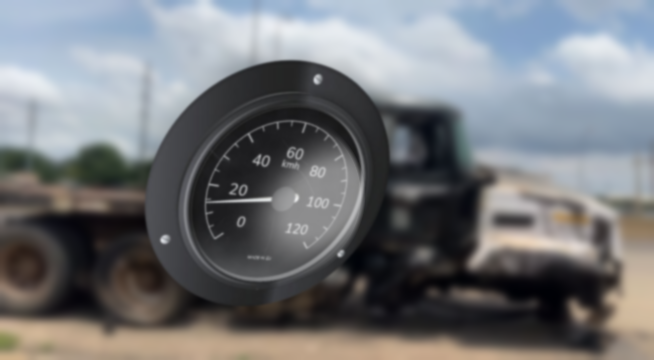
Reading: 15 km/h
